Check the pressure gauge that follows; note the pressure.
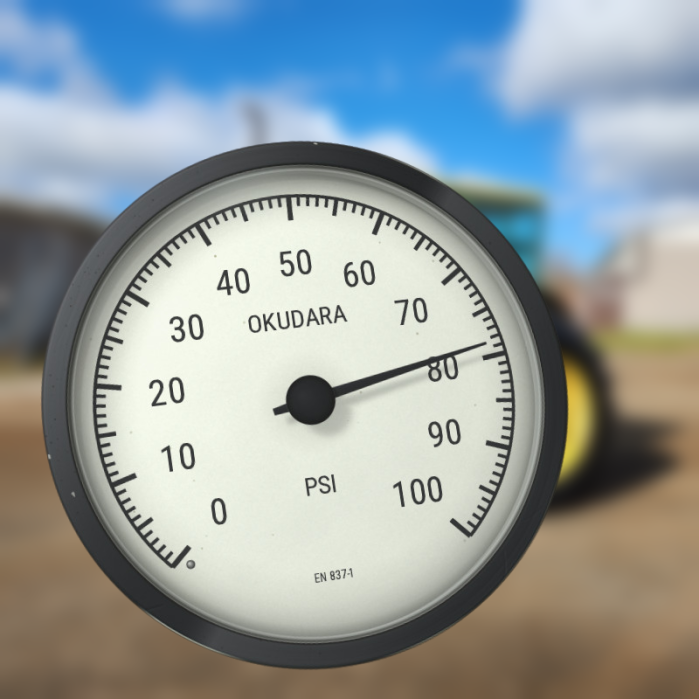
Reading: 78.5 psi
